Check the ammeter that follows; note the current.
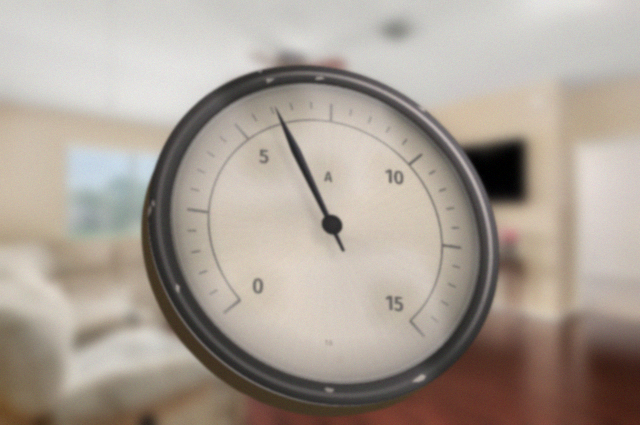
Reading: 6 A
